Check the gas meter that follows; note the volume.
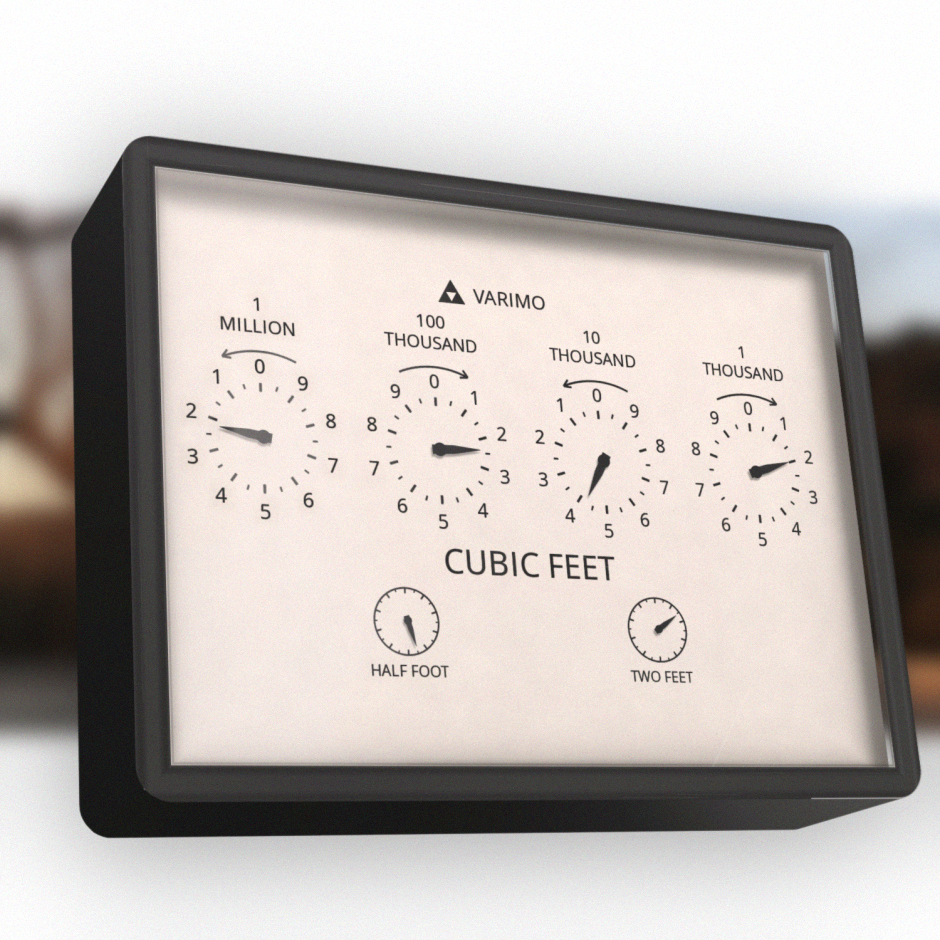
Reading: 224200 ft³
